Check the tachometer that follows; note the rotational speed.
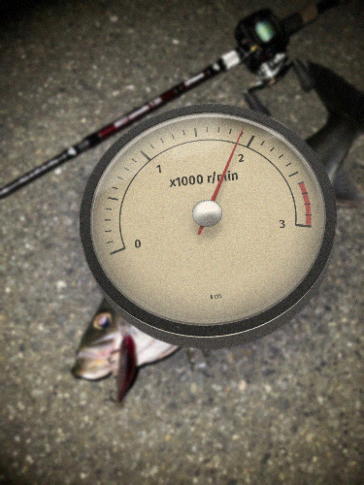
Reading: 1900 rpm
